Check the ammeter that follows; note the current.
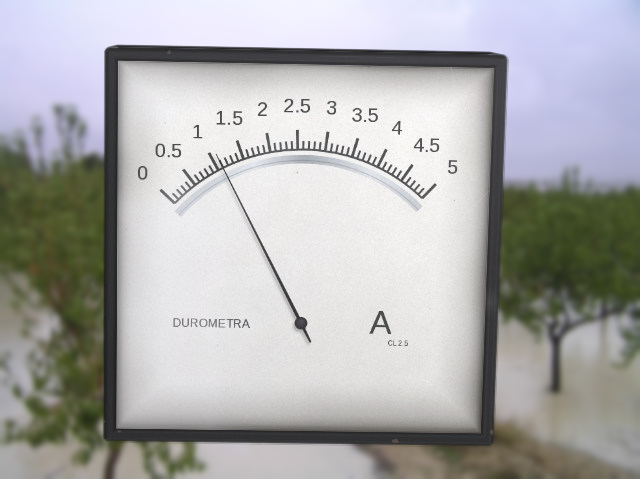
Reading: 1.1 A
